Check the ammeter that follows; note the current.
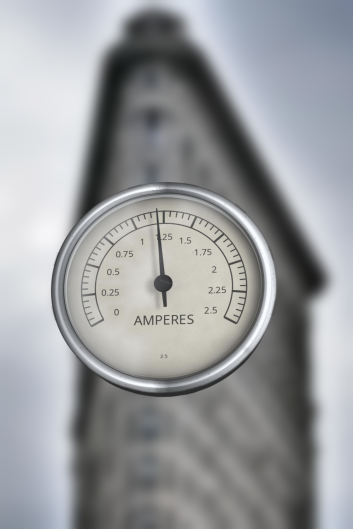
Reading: 1.2 A
